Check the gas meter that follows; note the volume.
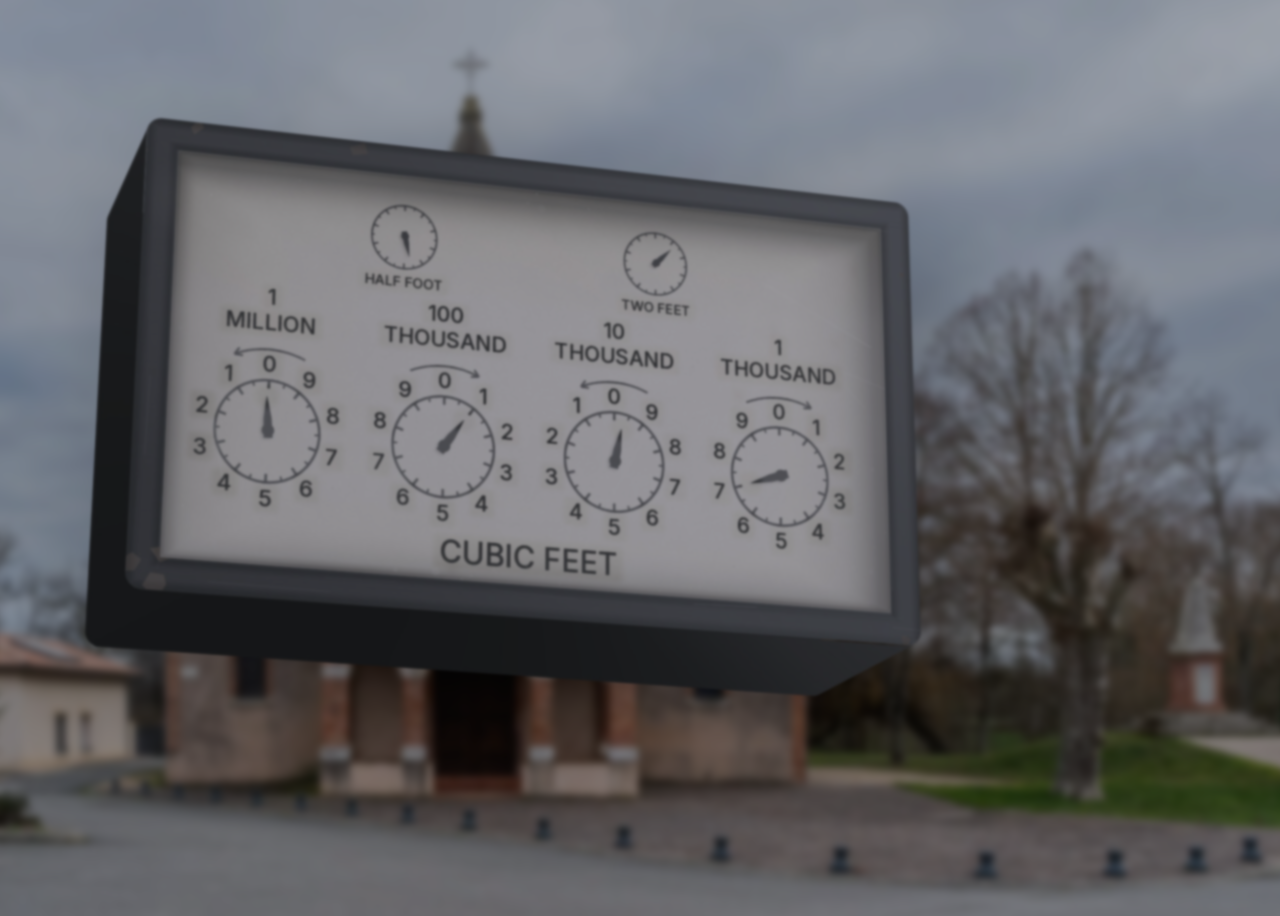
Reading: 9700 ft³
